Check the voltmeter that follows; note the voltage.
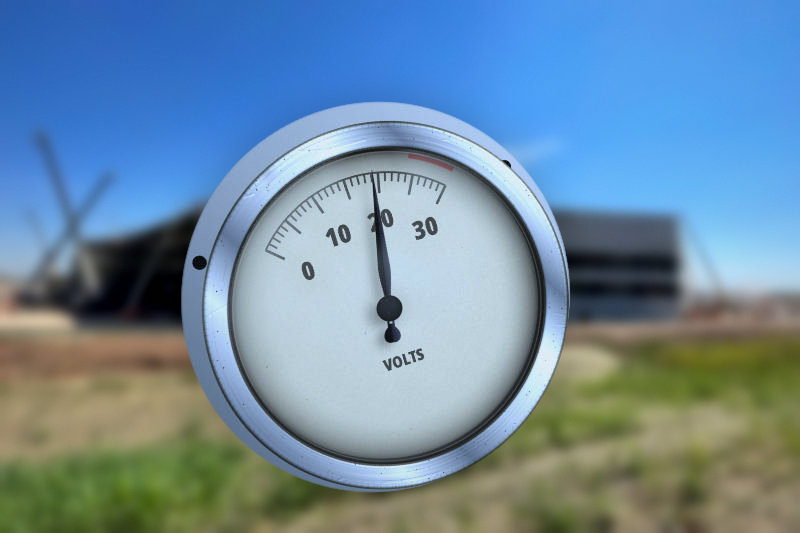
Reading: 19 V
